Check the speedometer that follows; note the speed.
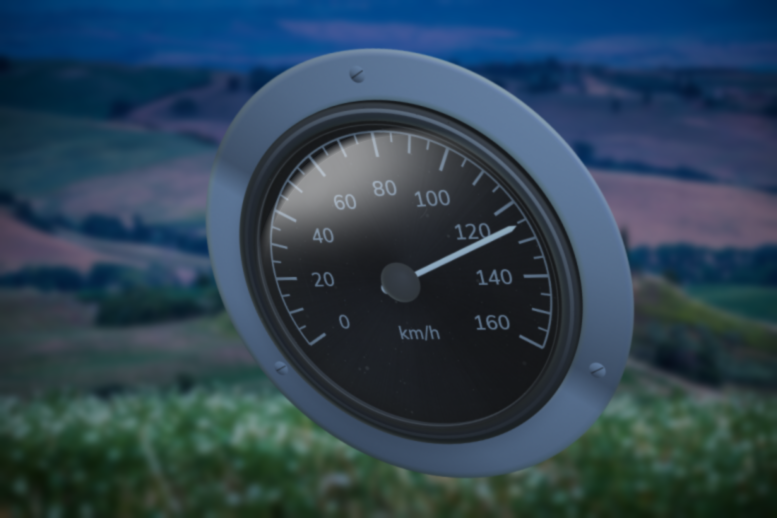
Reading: 125 km/h
